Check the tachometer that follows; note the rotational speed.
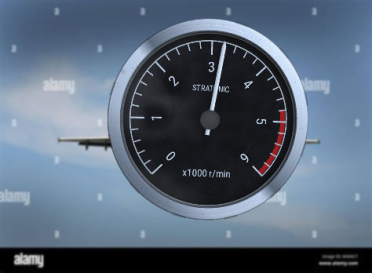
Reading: 3200 rpm
